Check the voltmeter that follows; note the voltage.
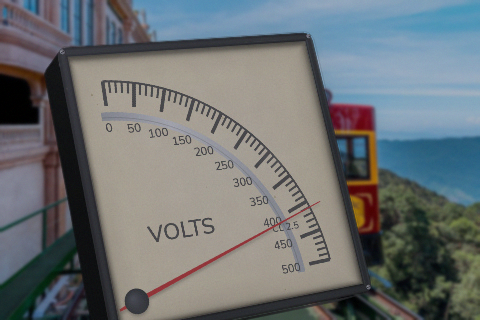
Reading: 410 V
